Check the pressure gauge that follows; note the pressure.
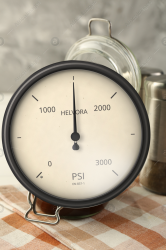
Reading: 1500 psi
